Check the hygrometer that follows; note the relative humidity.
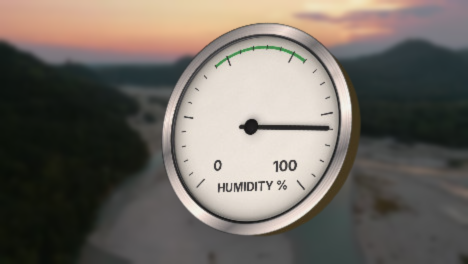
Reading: 84 %
